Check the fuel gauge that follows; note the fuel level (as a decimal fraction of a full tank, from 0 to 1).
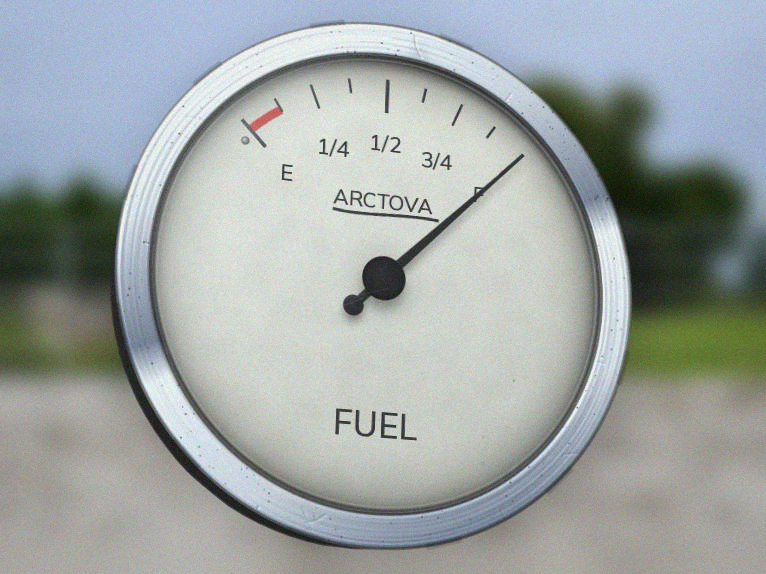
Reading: 1
